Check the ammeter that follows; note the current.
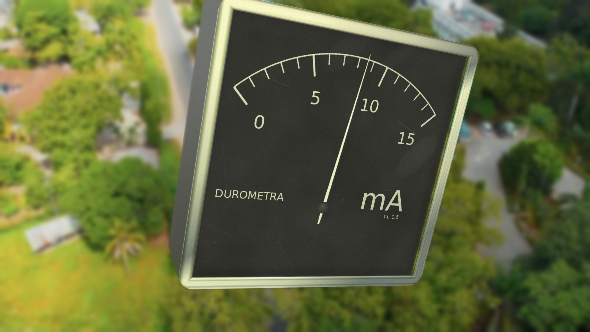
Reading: 8.5 mA
